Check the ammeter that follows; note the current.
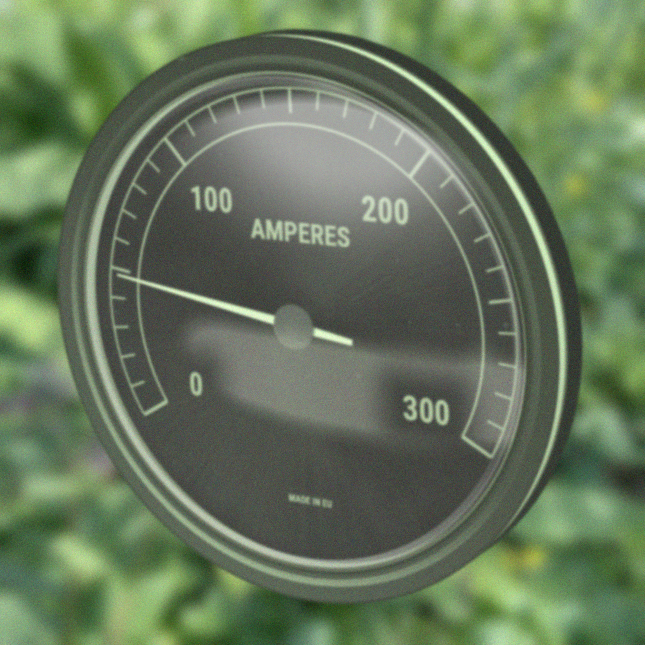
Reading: 50 A
